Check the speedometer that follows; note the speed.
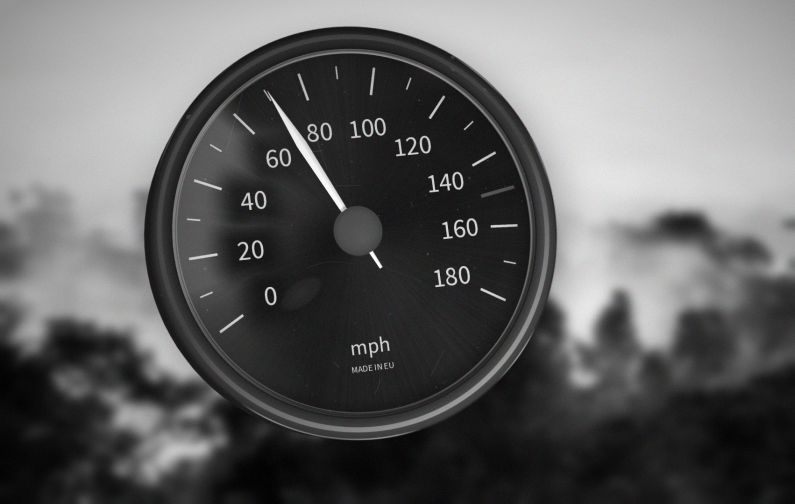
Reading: 70 mph
